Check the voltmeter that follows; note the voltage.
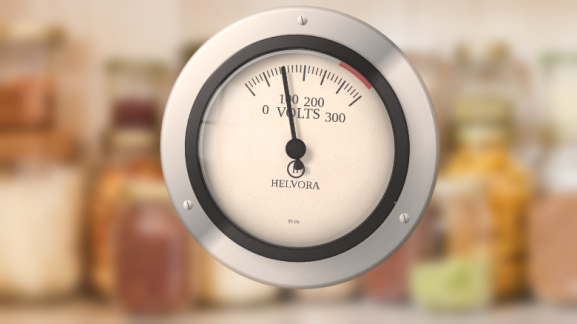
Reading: 100 V
